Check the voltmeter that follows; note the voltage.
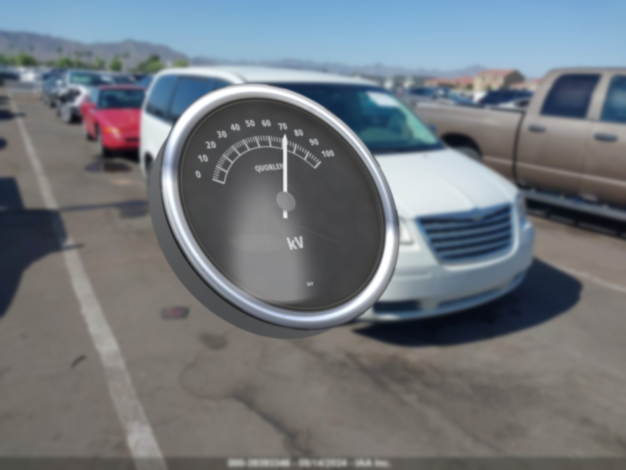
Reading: 70 kV
